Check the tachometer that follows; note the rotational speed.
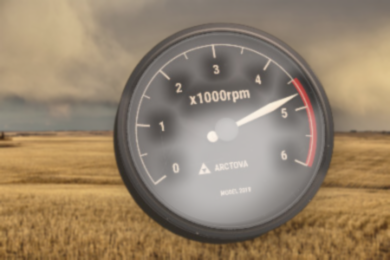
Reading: 4750 rpm
